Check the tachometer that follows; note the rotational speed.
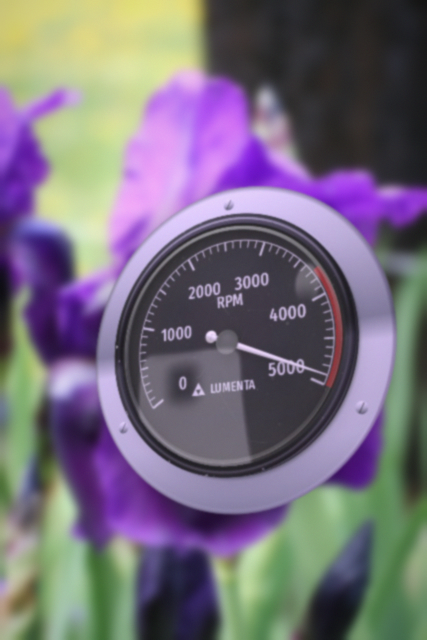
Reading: 4900 rpm
